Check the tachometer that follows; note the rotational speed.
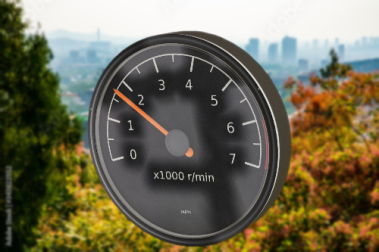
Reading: 1750 rpm
